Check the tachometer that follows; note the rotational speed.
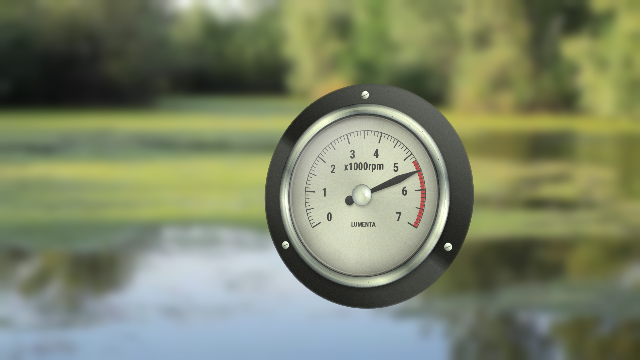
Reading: 5500 rpm
